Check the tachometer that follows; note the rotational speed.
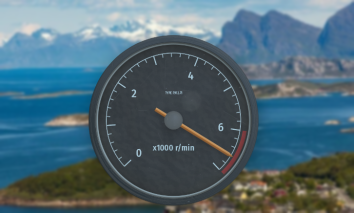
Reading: 6600 rpm
